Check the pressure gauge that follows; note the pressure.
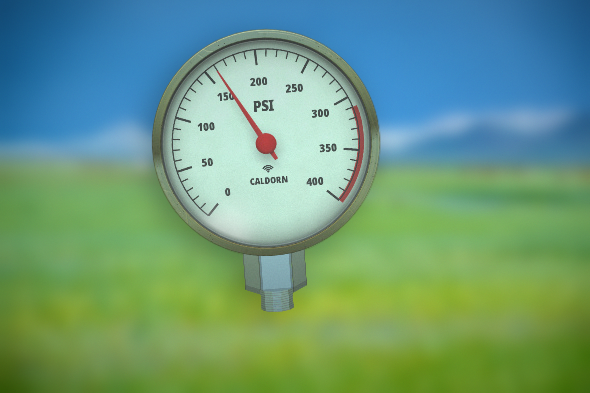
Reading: 160 psi
